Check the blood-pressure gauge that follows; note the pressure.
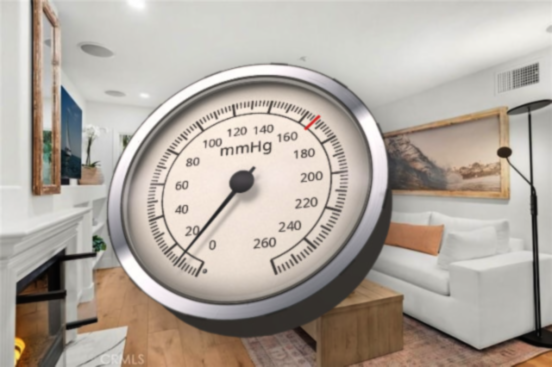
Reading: 10 mmHg
